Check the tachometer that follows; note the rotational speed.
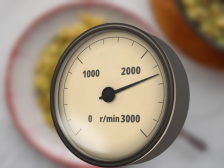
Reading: 2300 rpm
